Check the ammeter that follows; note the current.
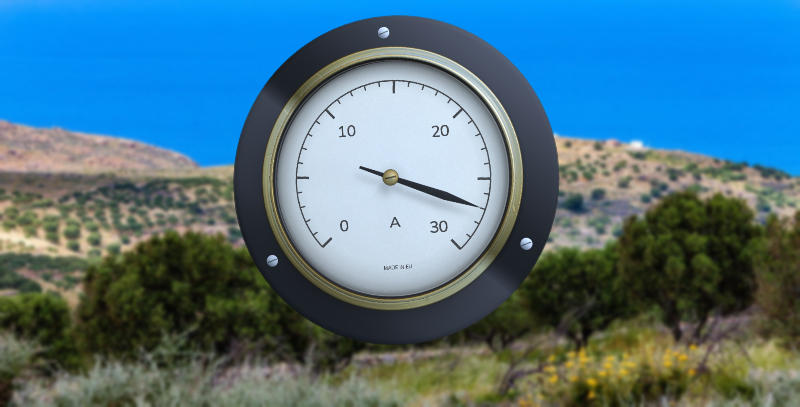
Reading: 27 A
